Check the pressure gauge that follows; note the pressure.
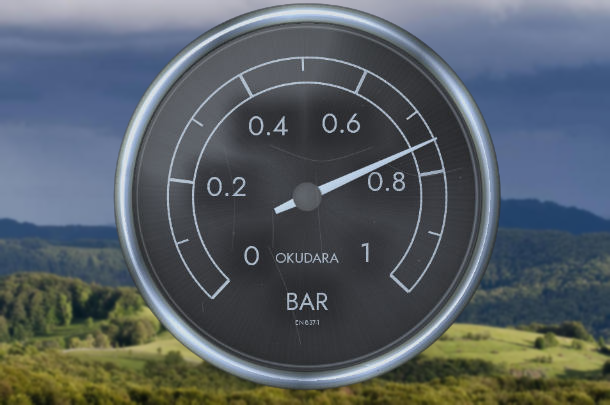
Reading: 0.75 bar
